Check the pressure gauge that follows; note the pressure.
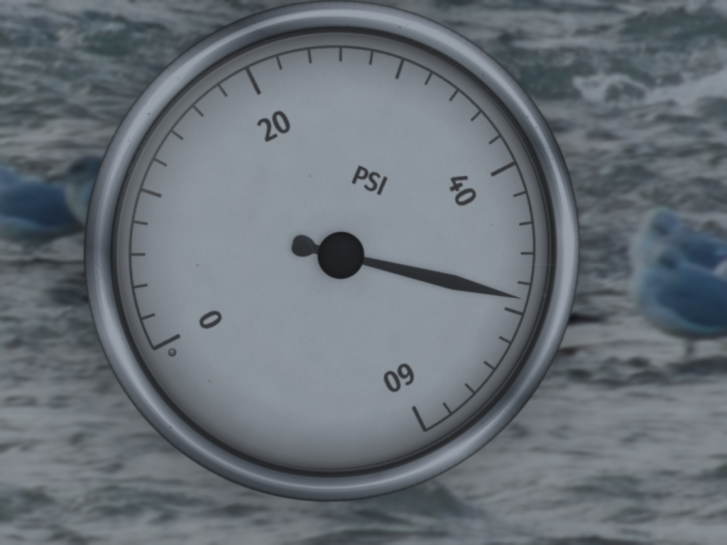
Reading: 49 psi
